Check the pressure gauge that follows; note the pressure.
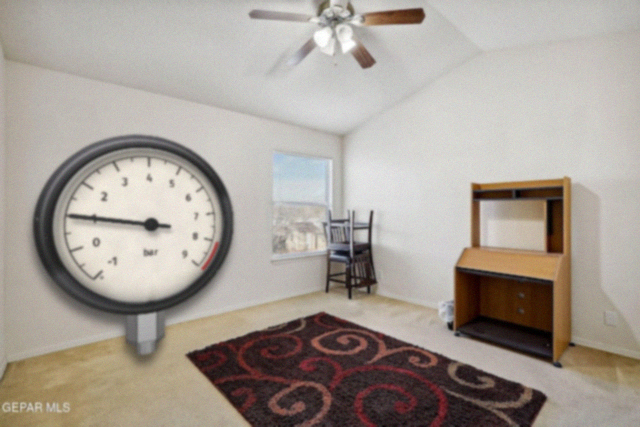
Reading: 1 bar
